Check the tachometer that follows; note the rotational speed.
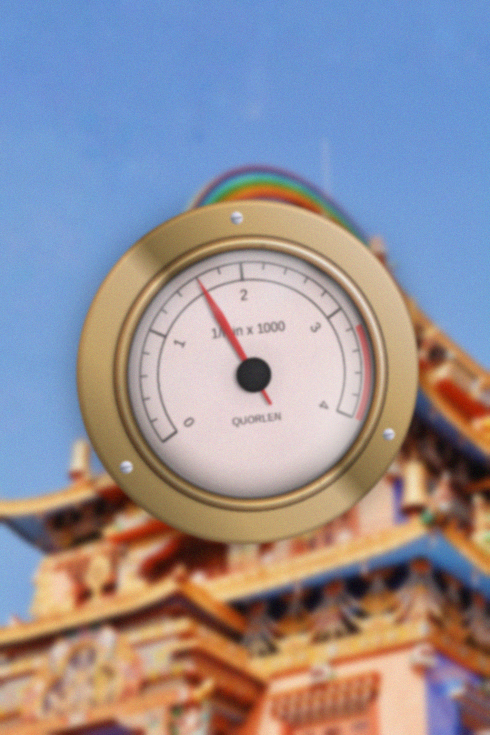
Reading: 1600 rpm
